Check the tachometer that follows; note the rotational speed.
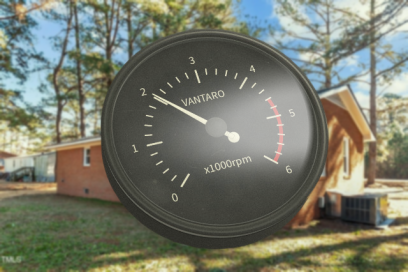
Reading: 2000 rpm
